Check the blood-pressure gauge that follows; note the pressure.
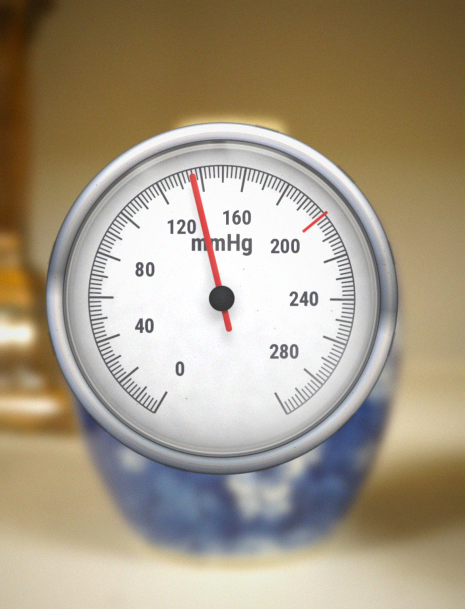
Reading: 136 mmHg
